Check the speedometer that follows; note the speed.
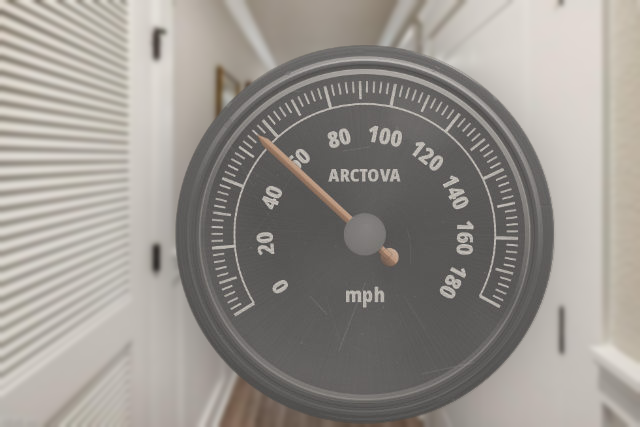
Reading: 56 mph
